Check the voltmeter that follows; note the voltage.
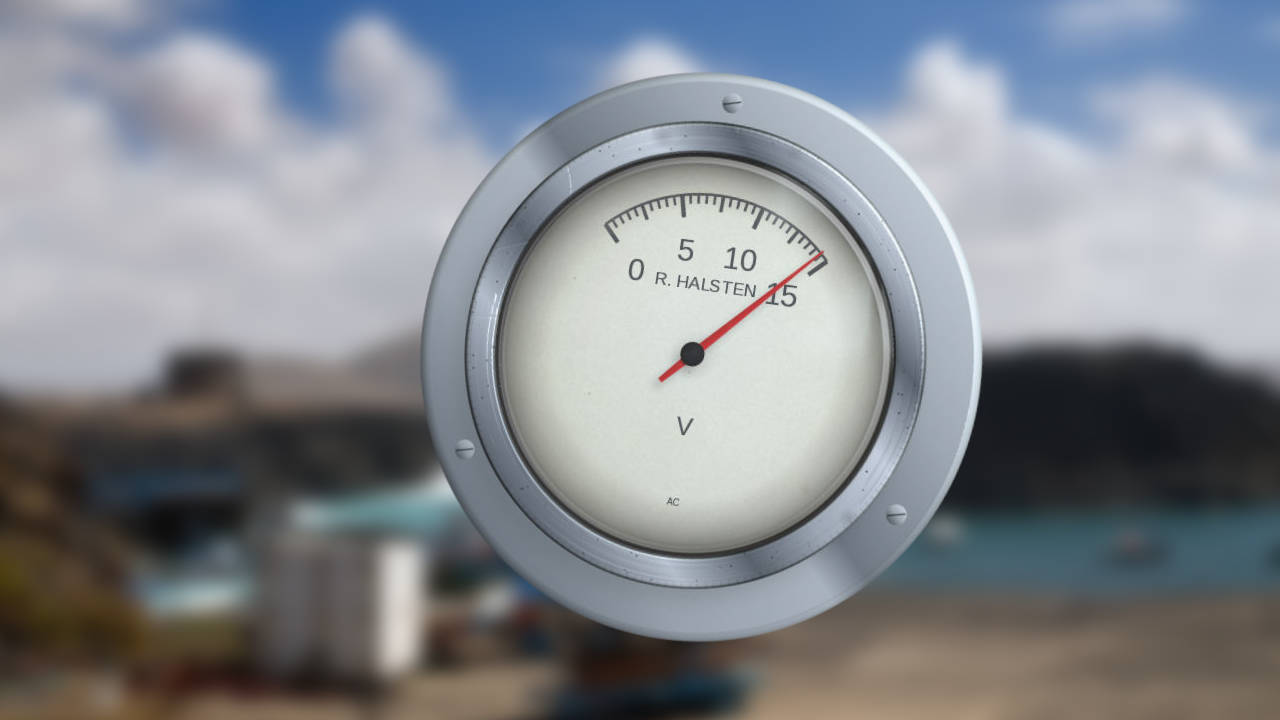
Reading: 14.5 V
